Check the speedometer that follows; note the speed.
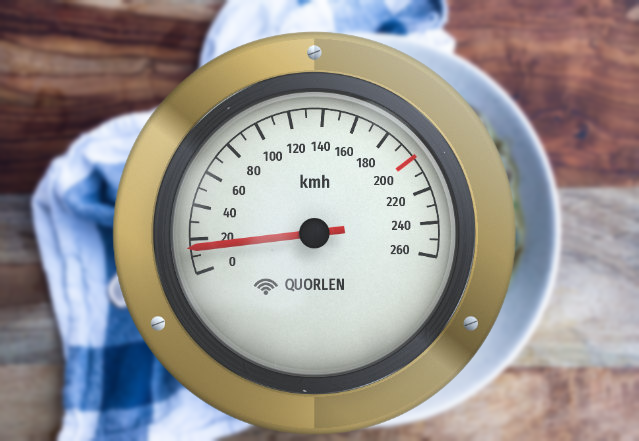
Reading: 15 km/h
